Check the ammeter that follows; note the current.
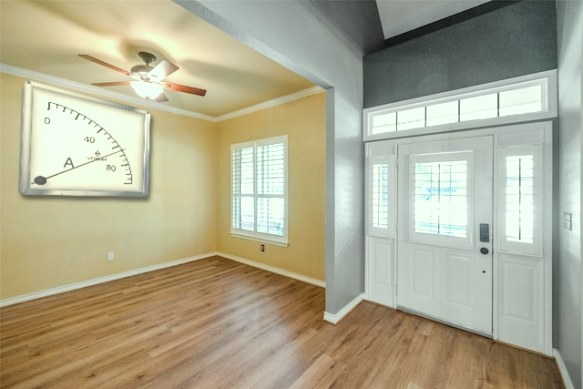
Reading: 65 A
